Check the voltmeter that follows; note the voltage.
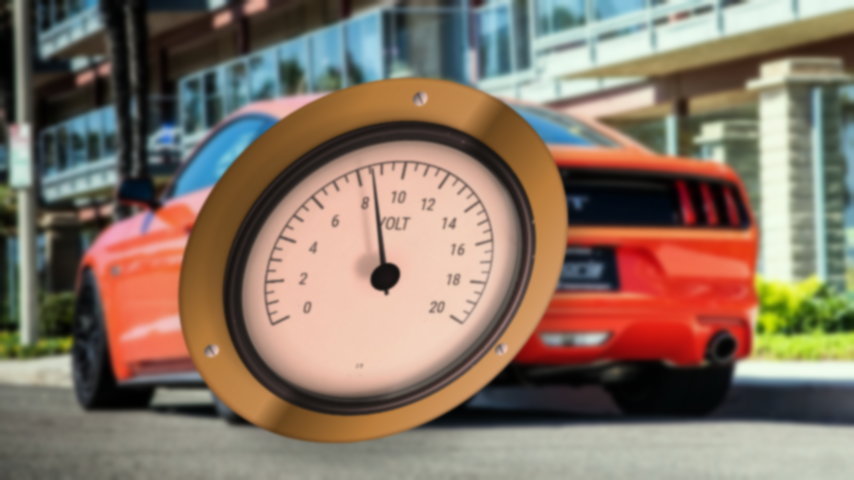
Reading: 8.5 V
